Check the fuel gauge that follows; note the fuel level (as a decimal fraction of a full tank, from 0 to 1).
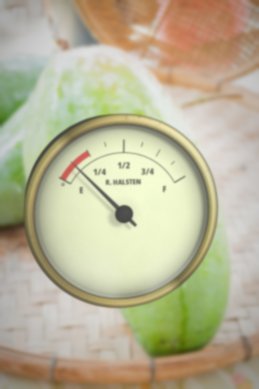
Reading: 0.125
